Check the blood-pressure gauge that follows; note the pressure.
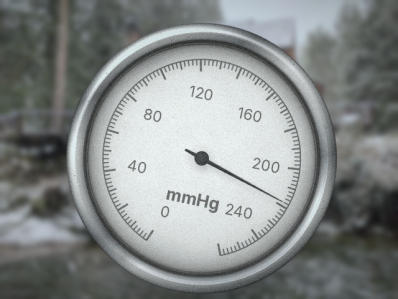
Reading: 218 mmHg
